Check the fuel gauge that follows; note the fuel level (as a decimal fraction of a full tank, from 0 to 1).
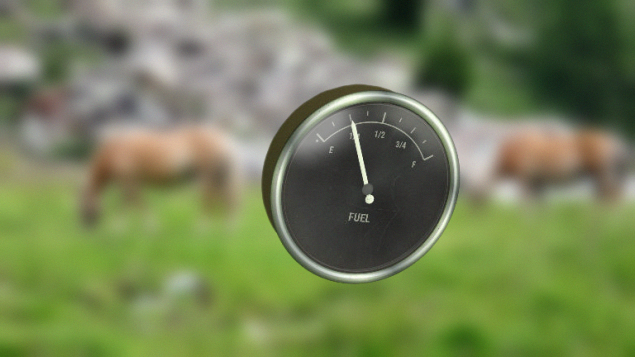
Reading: 0.25
